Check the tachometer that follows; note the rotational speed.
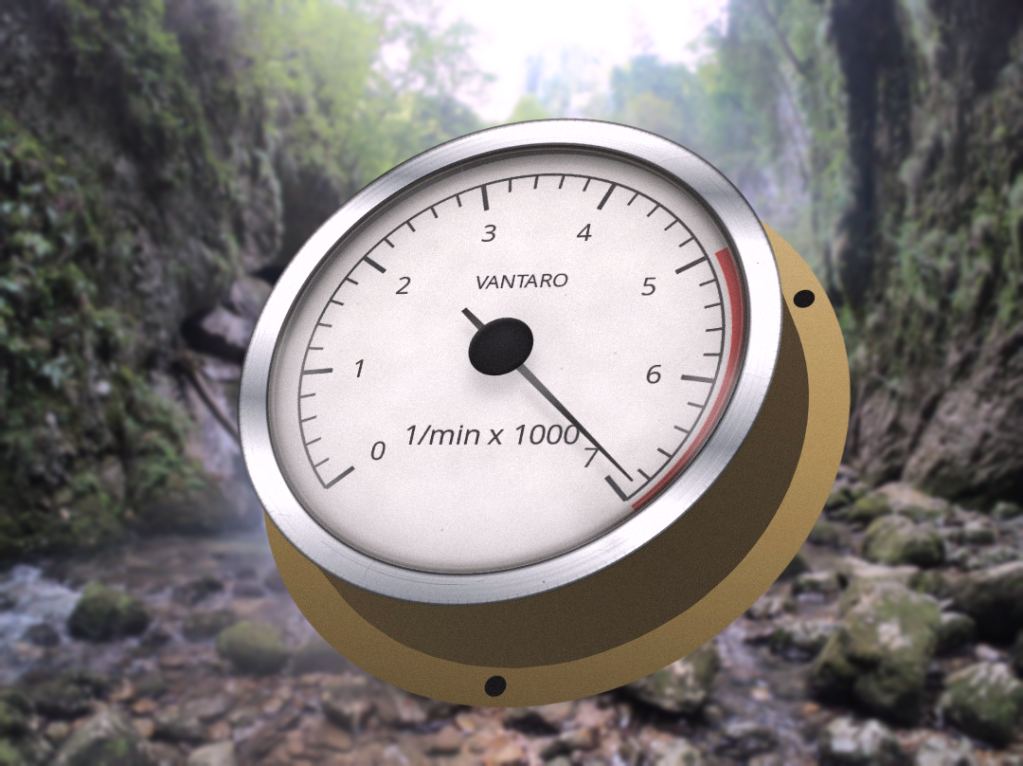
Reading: 6900 rpm
